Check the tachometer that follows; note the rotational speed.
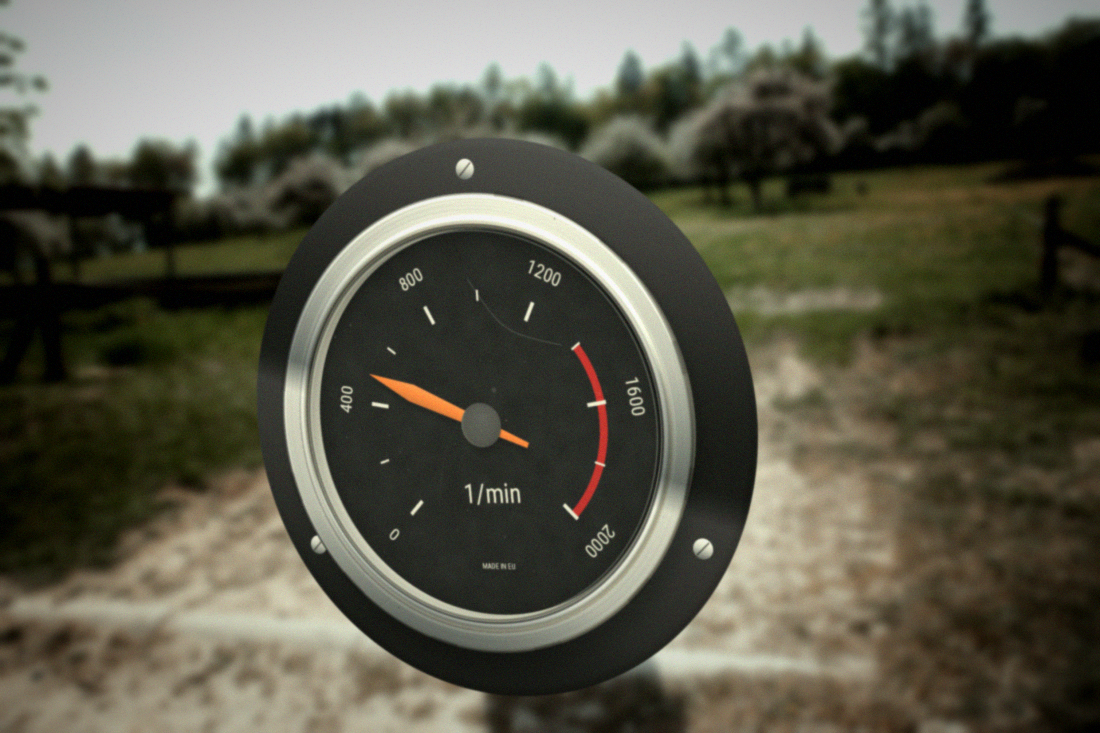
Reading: 500 rpm
